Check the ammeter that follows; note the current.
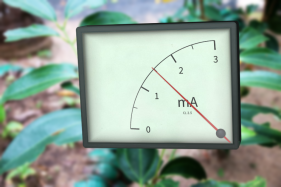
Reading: 1.5 mA
